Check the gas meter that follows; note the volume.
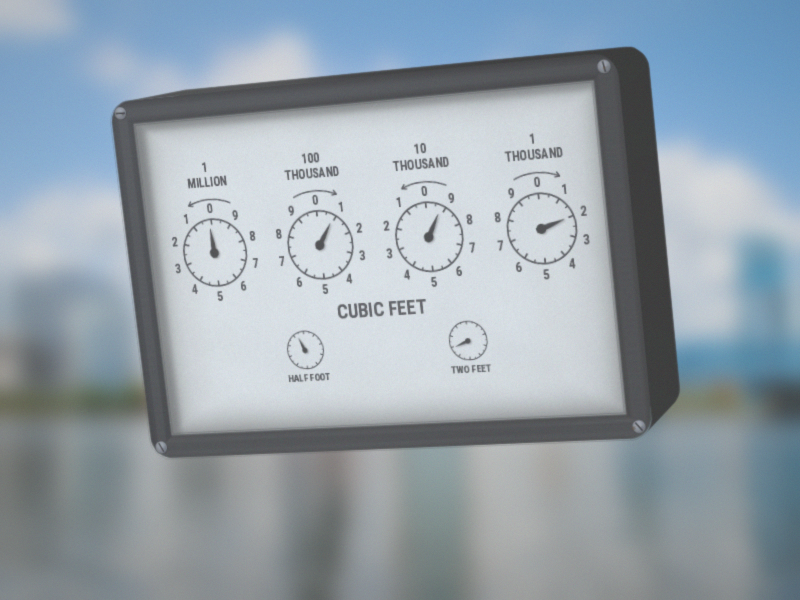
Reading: 9200 ft³
